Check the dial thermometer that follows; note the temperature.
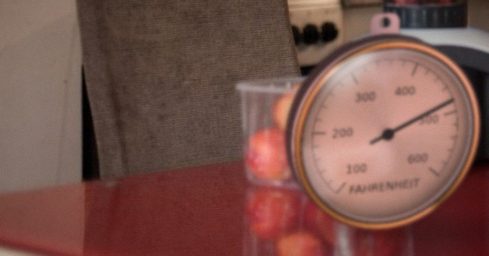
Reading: 480 °F
